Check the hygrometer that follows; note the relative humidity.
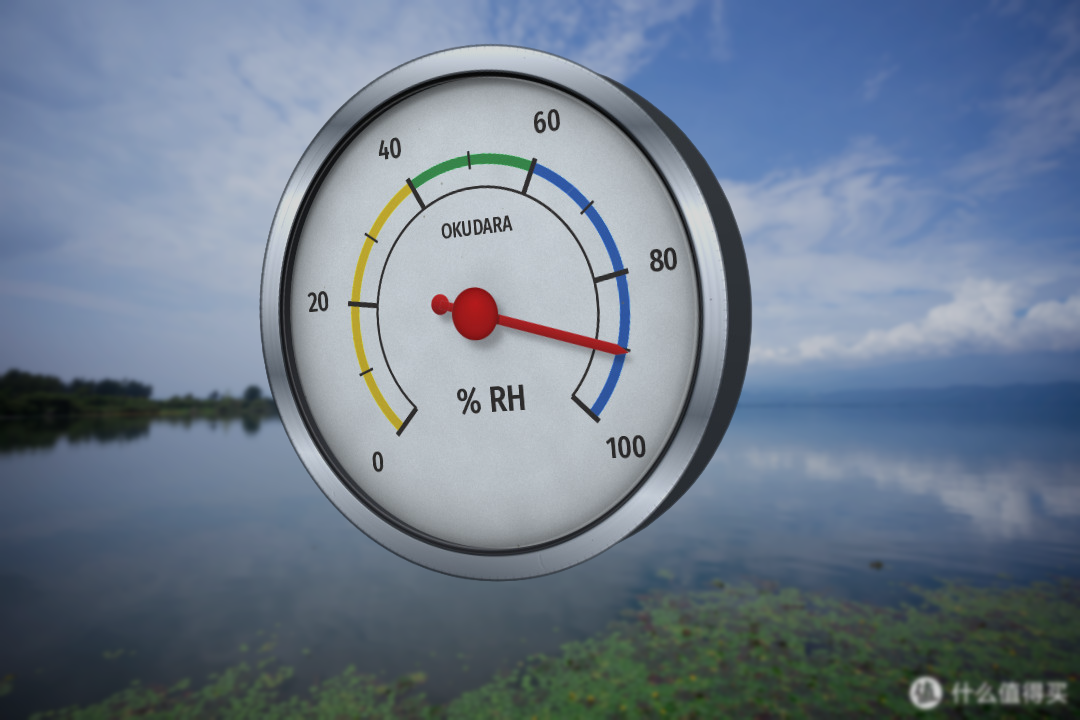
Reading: 90 %
